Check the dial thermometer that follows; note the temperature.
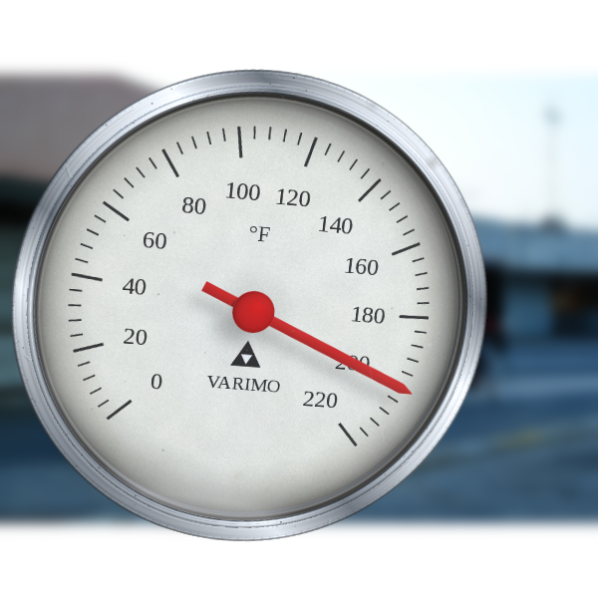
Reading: 200 °F
